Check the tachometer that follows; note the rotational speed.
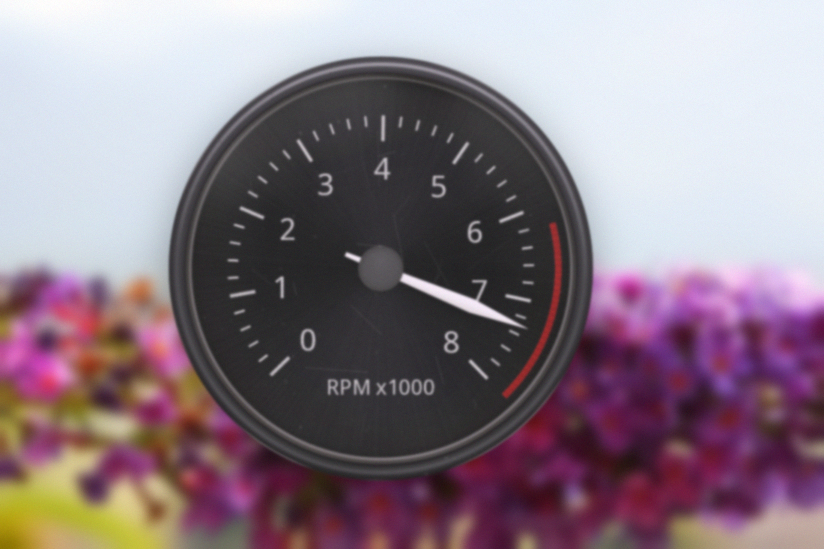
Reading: 7300 rpm
